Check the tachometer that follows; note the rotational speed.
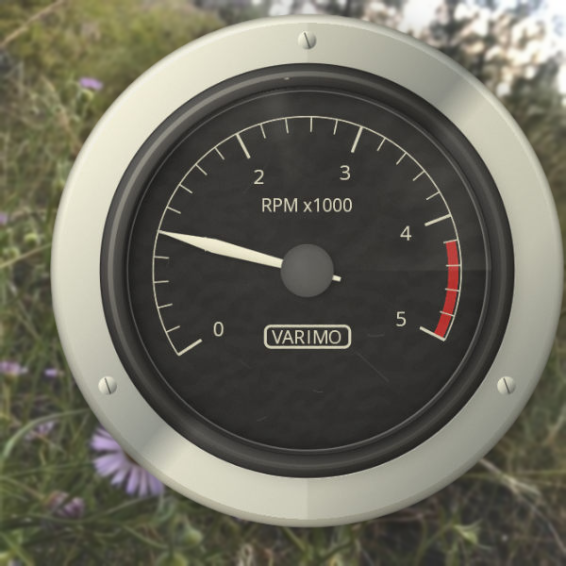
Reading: 1000 rpm
